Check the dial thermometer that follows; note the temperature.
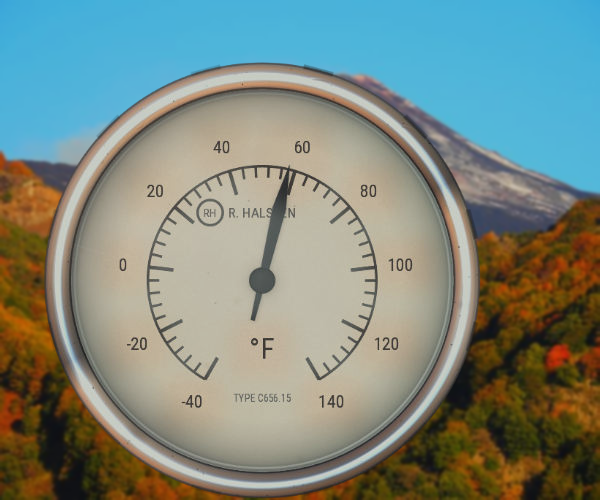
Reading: 58 °F
